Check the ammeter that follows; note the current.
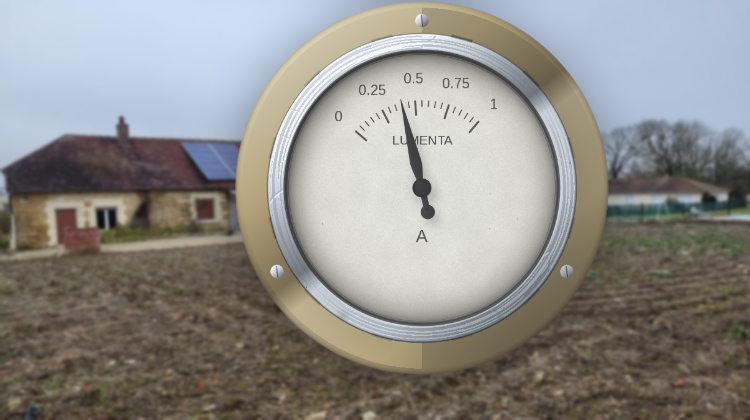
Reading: 0.4 A
